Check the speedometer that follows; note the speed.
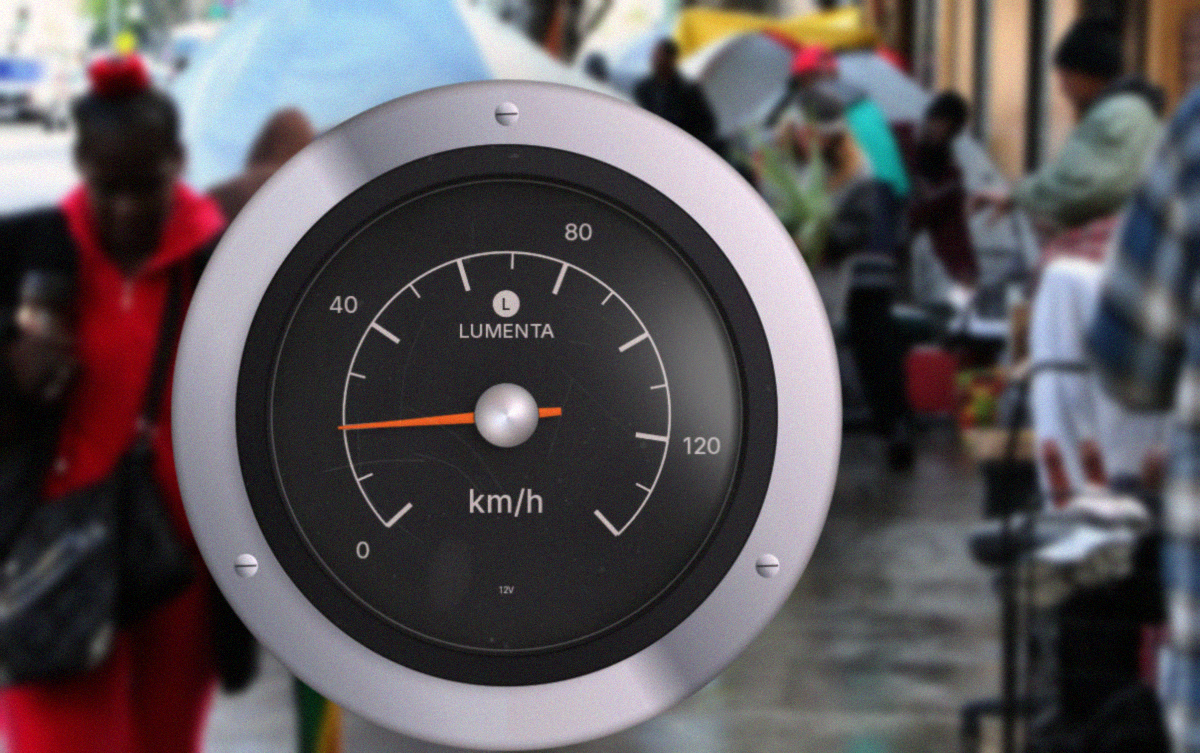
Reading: 20 km/h
